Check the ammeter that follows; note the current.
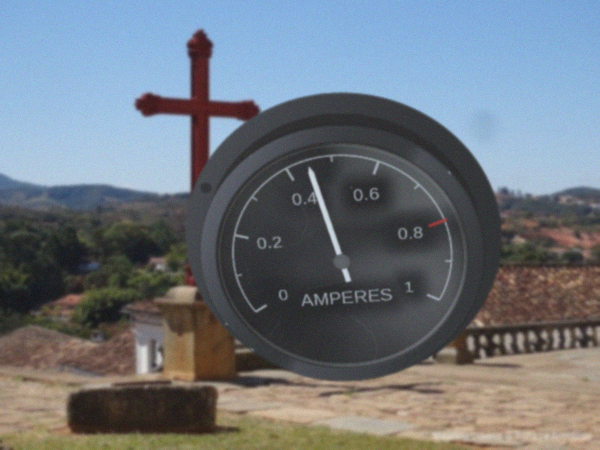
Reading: 0.45 A
